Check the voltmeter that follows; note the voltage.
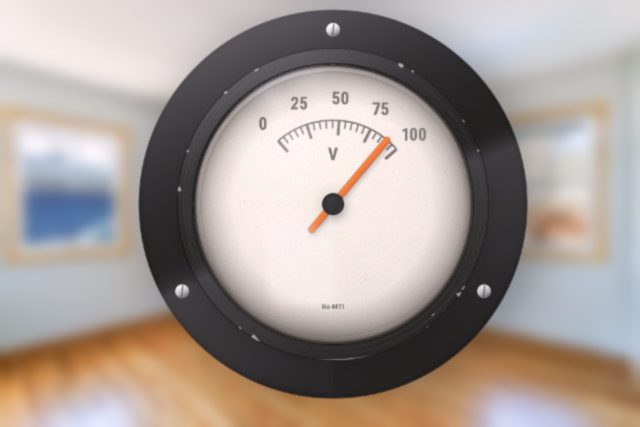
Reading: 90 V
